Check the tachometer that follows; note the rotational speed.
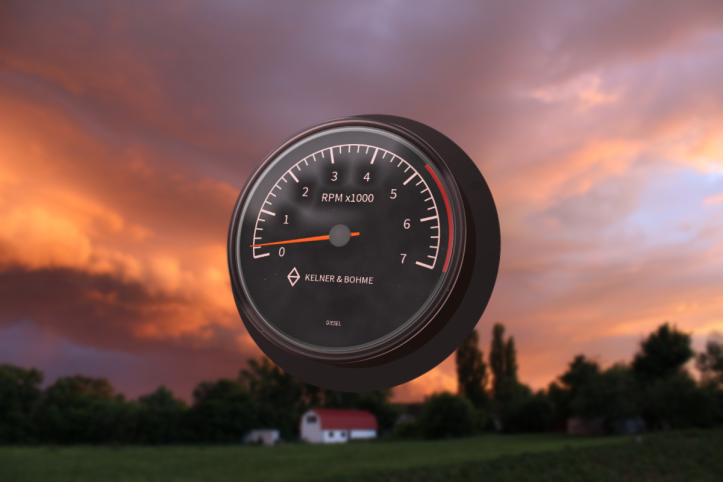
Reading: 200 rpm
